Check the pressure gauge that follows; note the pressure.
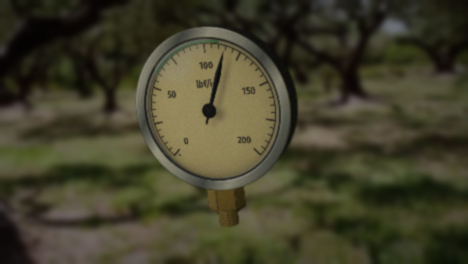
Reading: 115 psi
